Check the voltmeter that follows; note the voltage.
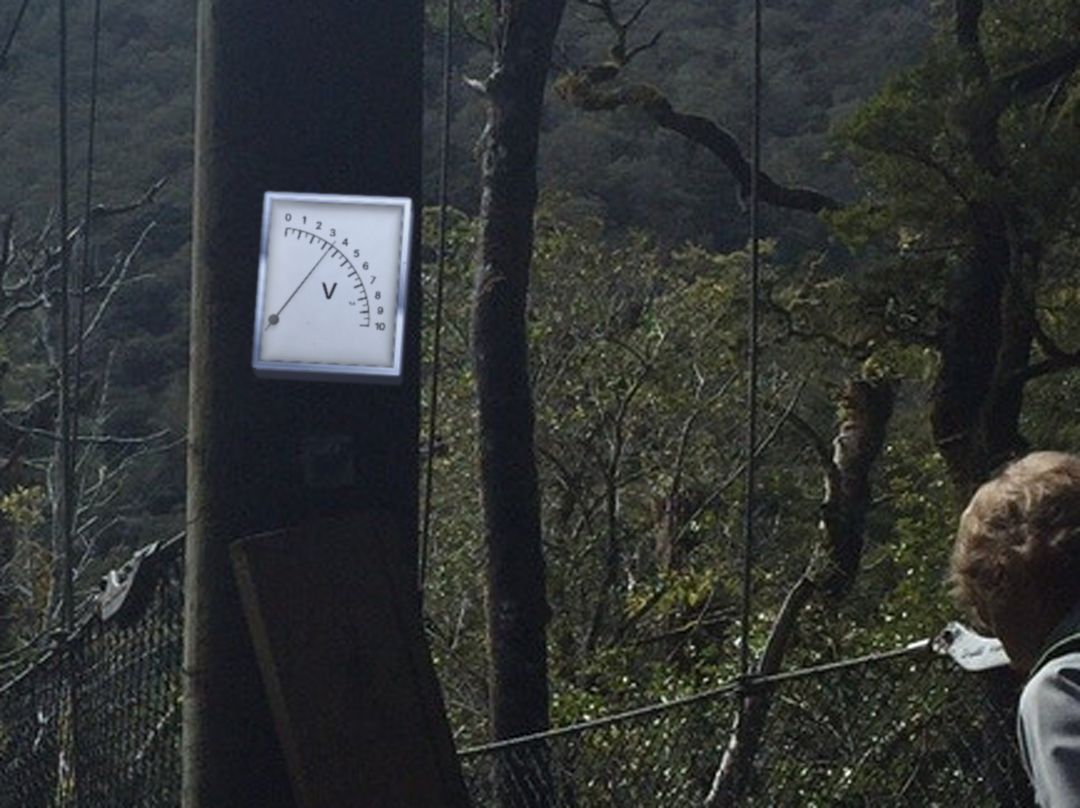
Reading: 3.5 V
